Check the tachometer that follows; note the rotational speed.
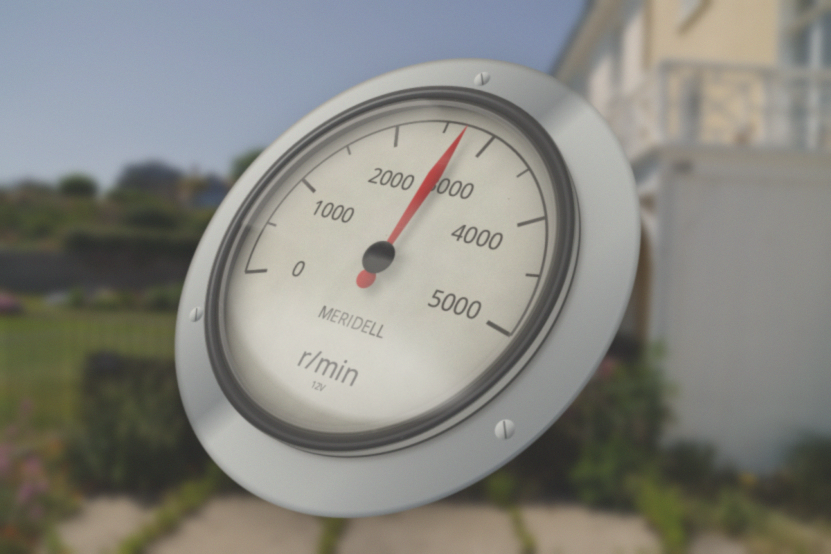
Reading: 2750 rpm
